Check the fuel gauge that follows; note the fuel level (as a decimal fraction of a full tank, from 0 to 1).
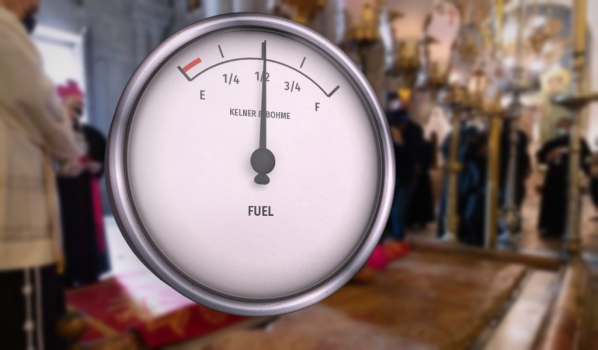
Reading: 0.5
